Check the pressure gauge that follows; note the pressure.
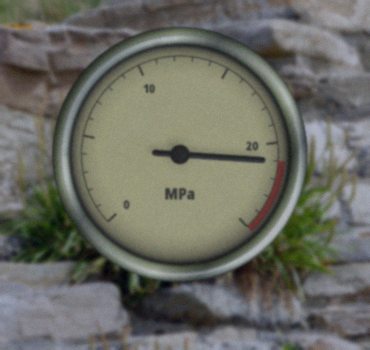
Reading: 21 MPa
